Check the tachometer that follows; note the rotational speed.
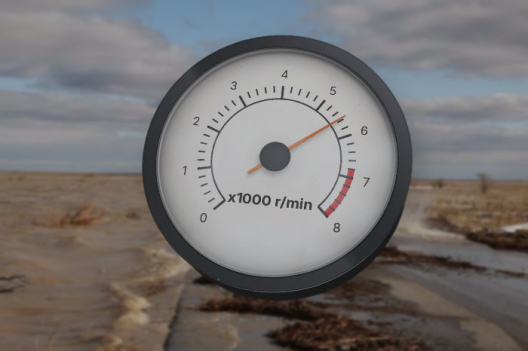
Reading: 5600 rpm
